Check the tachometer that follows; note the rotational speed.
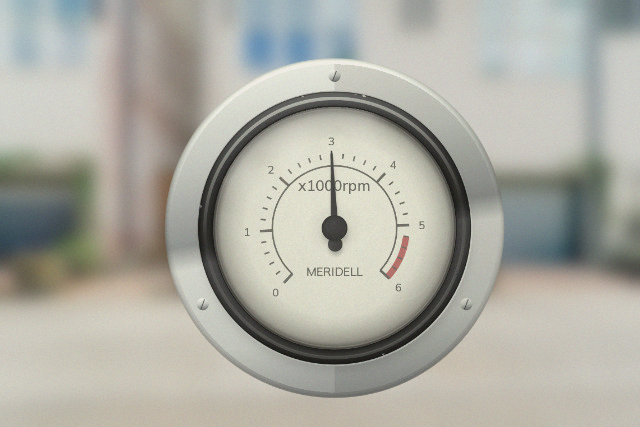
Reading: 3000 rpm
